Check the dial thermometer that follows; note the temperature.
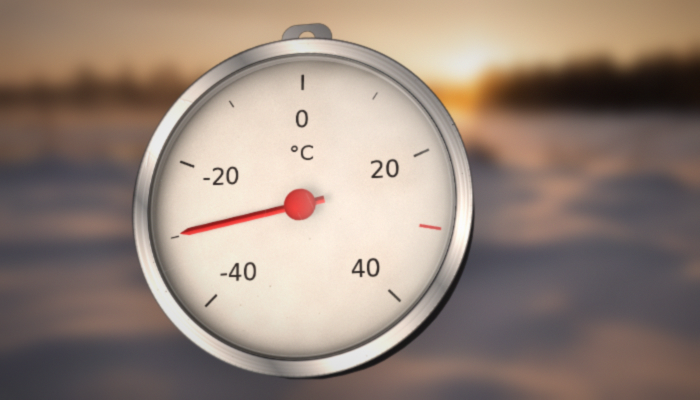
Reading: -30 °C
